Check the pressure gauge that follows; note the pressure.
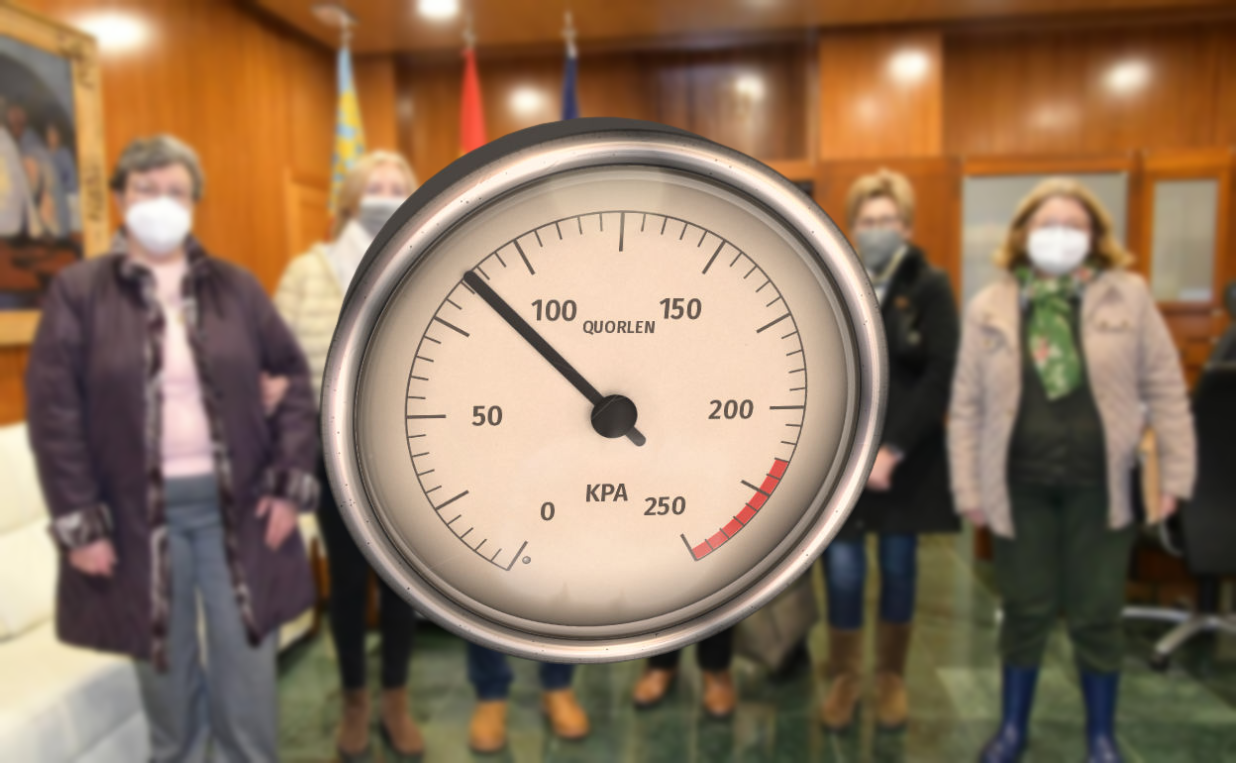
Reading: 87.5 kPa
